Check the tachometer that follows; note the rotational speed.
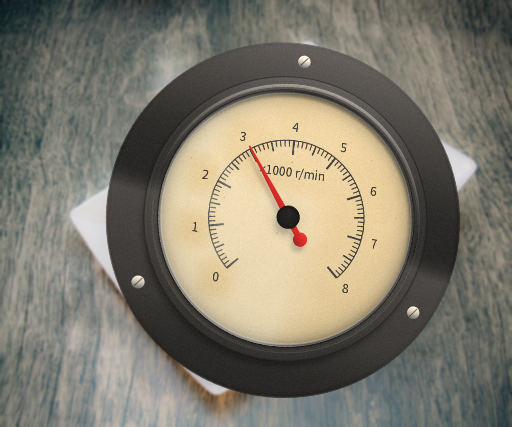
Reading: 3000 rpm
